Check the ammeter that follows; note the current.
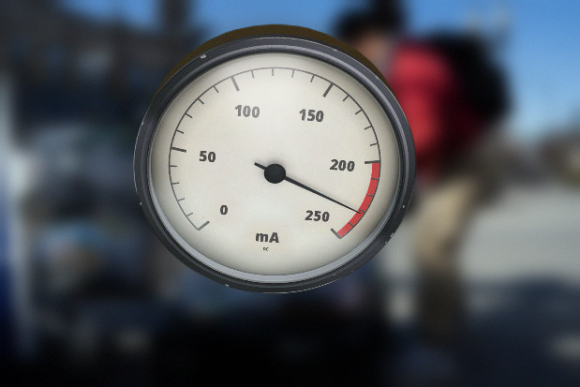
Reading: 230 mA
